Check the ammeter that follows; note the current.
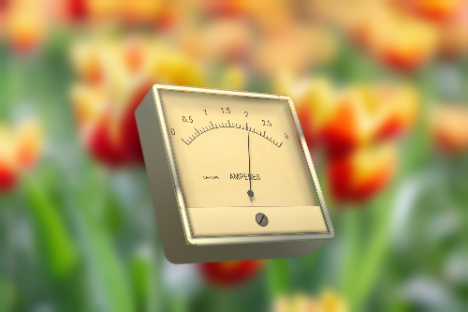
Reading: 2 A
